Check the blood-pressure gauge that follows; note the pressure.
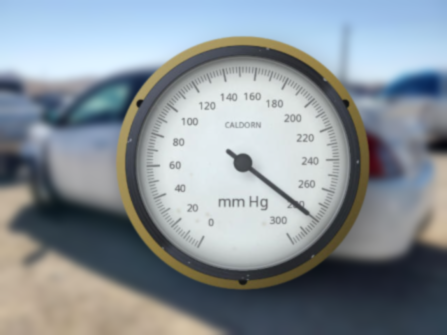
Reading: 280 mmHg
